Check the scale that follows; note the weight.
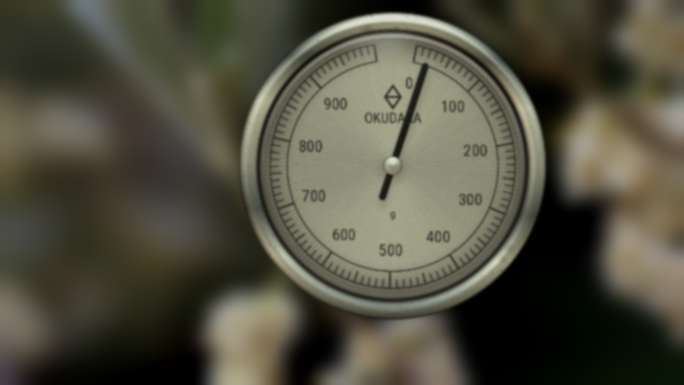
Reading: 20 g
